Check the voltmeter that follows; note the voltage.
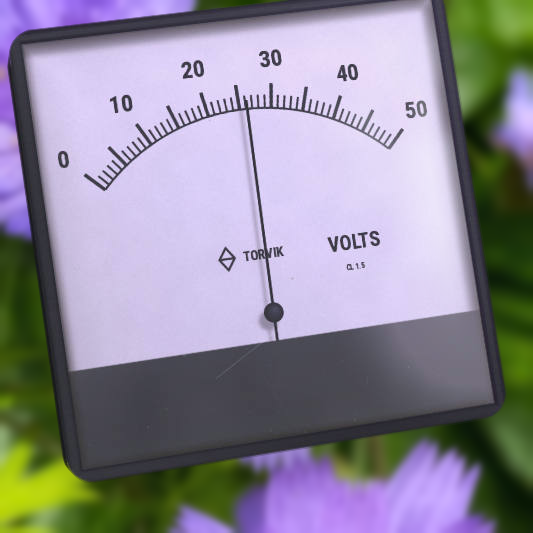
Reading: 26 V
